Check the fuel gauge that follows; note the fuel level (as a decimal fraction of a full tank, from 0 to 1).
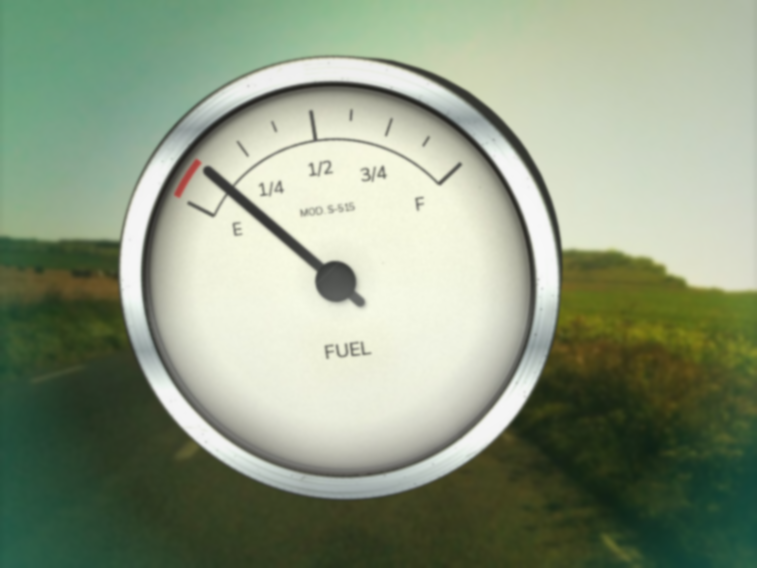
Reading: 0.125
